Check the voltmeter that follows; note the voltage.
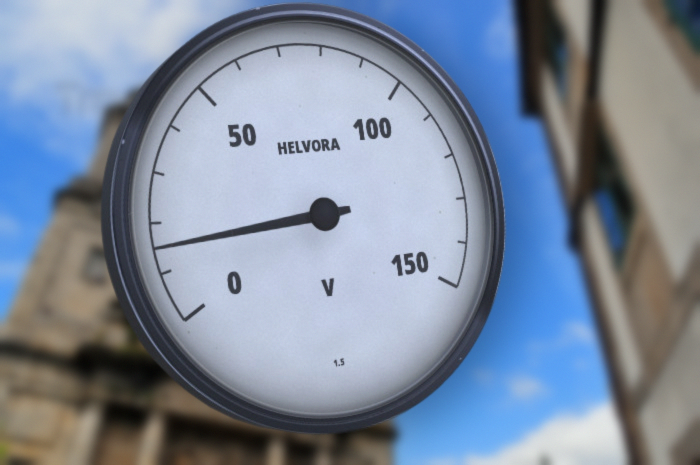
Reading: 15 V
